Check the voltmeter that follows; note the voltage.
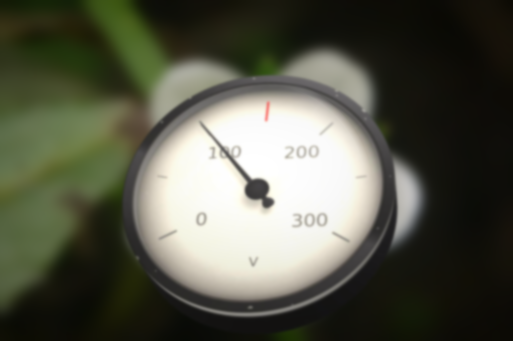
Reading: 100 V
